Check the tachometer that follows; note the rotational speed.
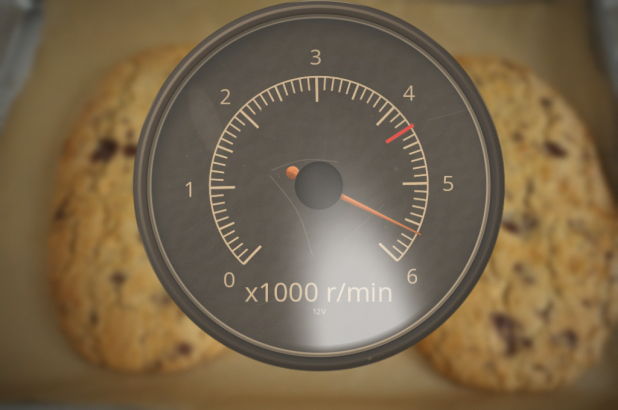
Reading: 5600 rpm
